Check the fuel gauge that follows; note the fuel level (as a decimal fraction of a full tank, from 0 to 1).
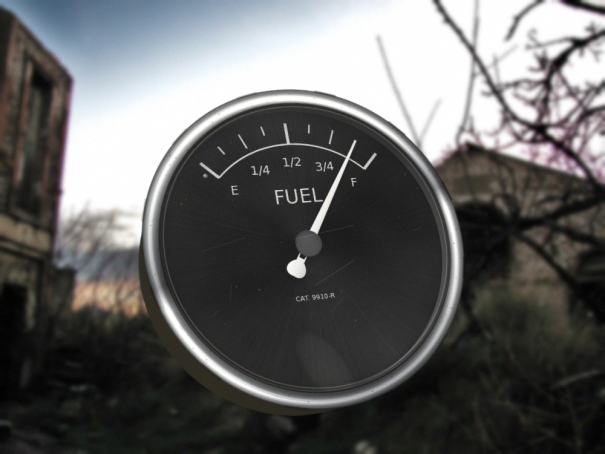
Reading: 0.875
